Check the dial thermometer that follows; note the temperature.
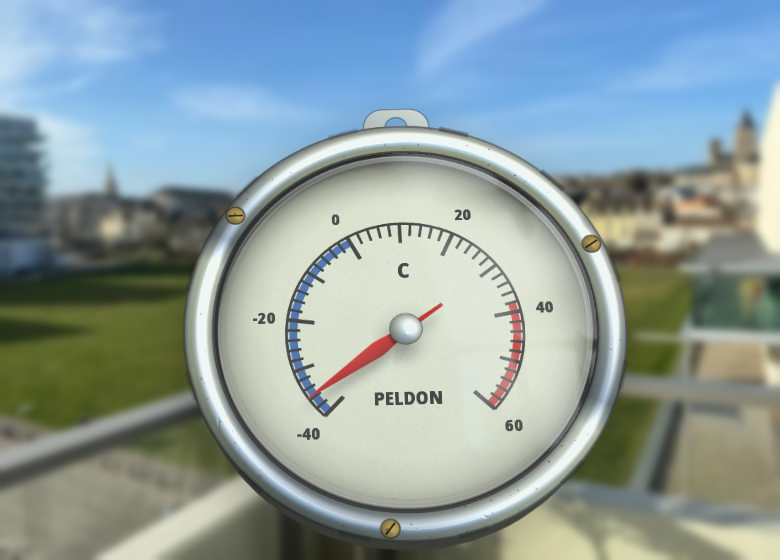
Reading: -36 °C
